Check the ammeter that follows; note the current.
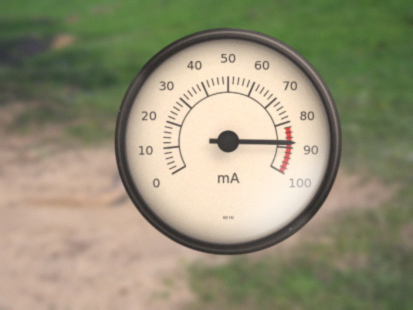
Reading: 88 mA
